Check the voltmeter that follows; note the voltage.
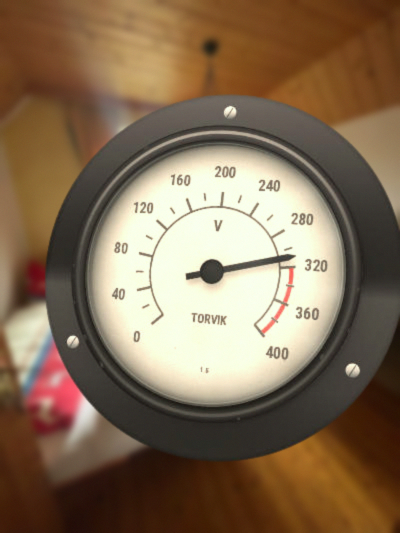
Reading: 310 V
